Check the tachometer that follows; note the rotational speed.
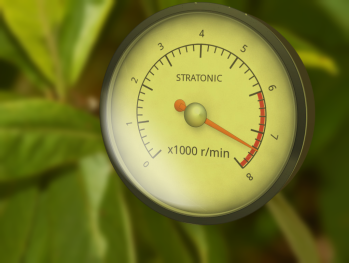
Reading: 7400 rpm
